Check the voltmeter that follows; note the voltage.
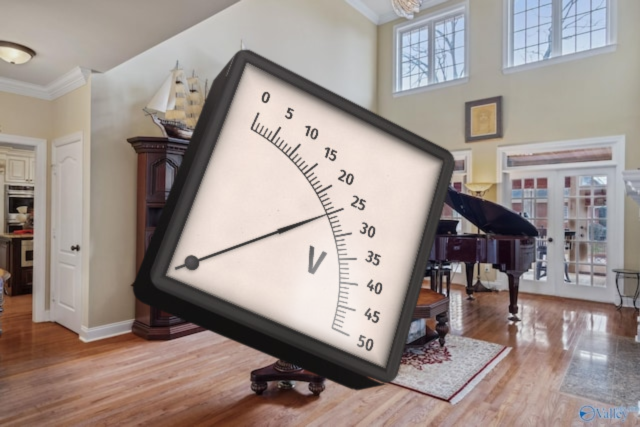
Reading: 25 V
